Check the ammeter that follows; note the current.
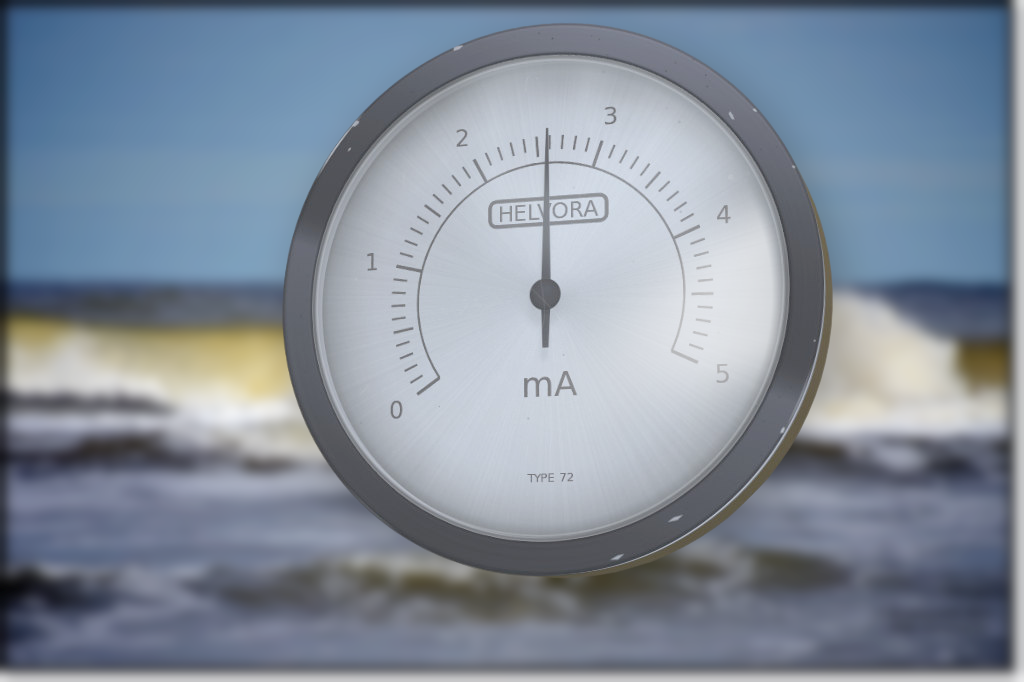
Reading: 2.6 mA
